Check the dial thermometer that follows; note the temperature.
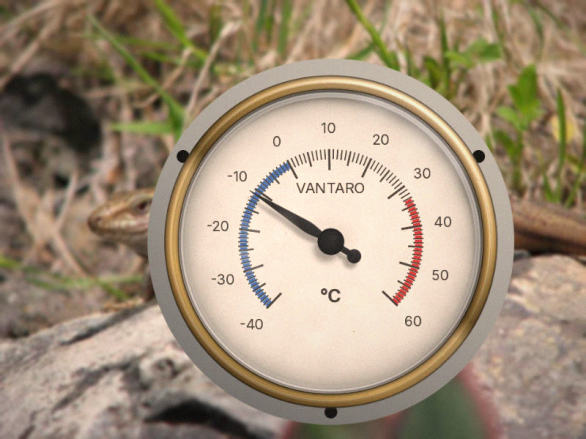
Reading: -11 °C
